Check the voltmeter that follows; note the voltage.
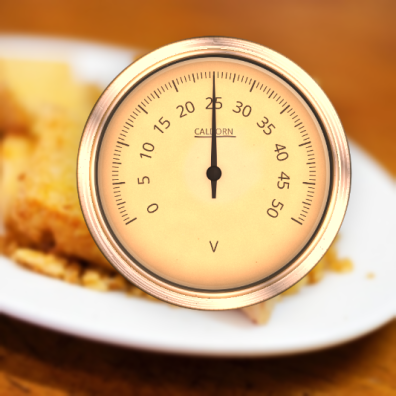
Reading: 25 V
